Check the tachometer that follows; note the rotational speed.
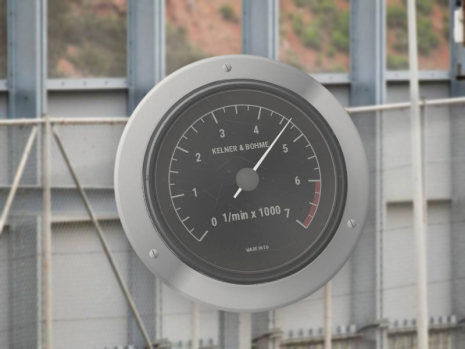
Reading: 4625 rpm
